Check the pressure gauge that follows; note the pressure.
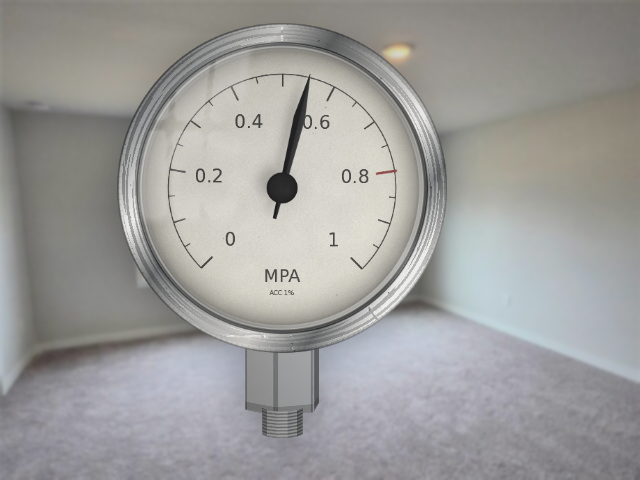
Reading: 0.55 MPa
